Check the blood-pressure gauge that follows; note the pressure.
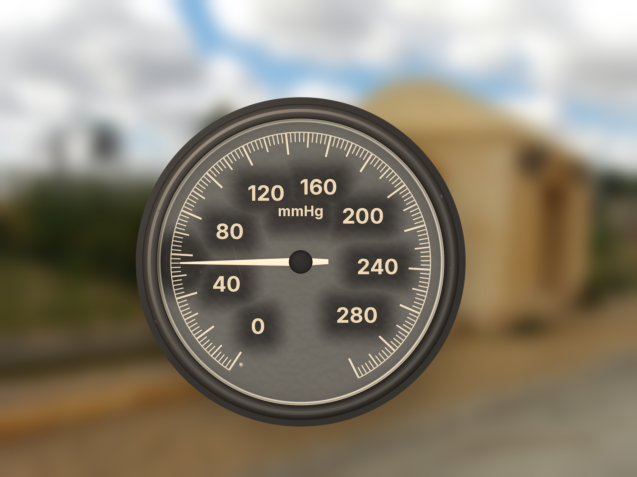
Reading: 56 mmHg
